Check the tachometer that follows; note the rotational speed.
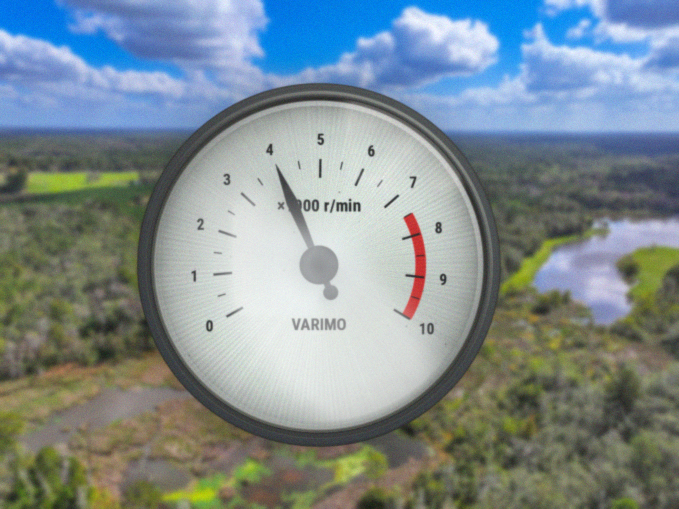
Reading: 4000 rpm
